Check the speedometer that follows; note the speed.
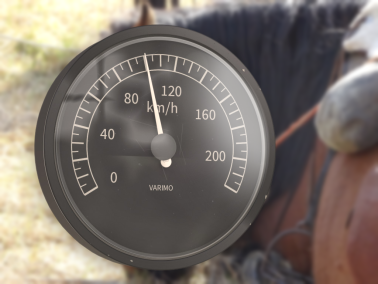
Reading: 100 km/h
